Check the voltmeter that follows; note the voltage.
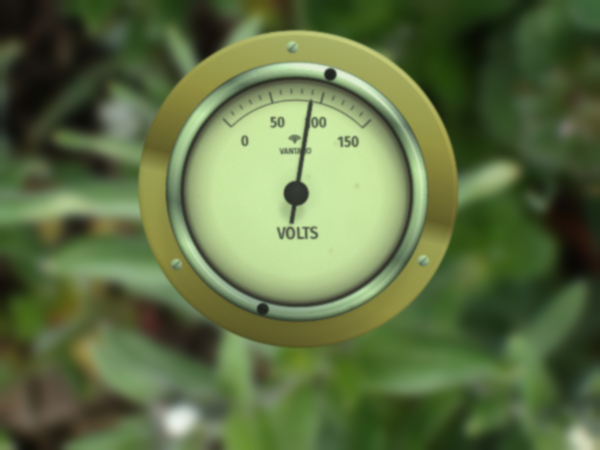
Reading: 90 V
